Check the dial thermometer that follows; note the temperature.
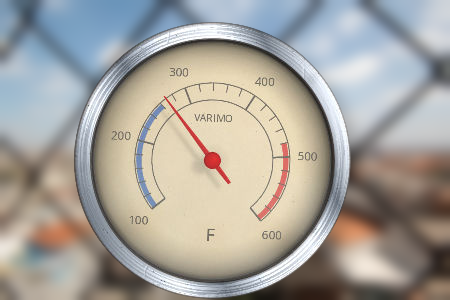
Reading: 270 °F
